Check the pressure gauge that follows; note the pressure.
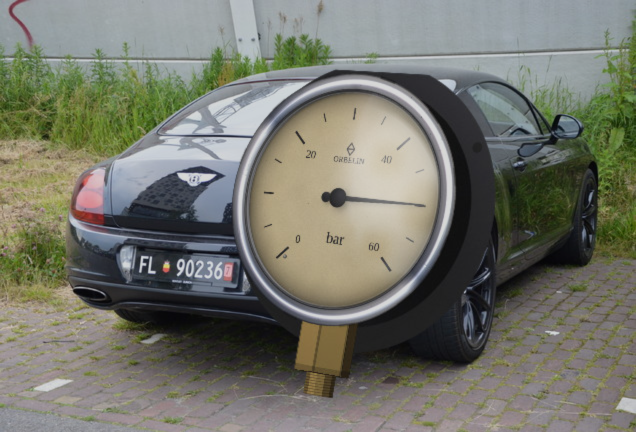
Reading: 50 bar
